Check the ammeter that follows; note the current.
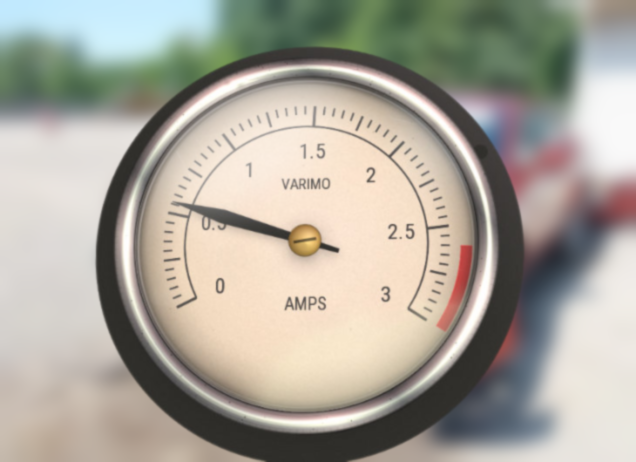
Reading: 0.55 A
